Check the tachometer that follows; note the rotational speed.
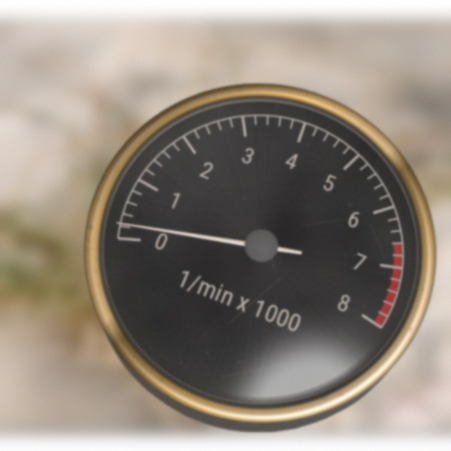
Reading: 200 rpm
